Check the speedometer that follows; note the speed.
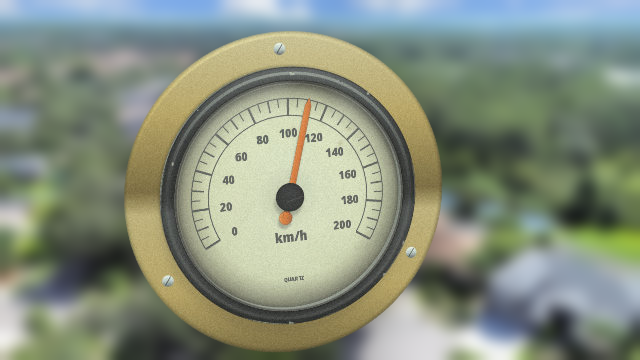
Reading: 110 km/h
